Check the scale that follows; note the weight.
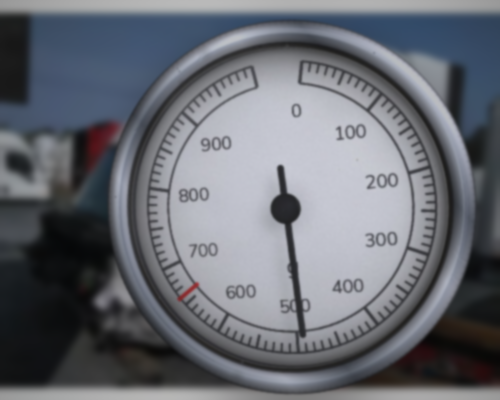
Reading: 490 g
